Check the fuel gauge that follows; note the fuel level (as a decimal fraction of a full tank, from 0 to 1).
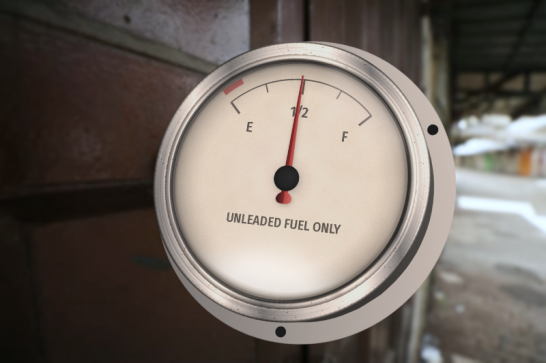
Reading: 0.5
